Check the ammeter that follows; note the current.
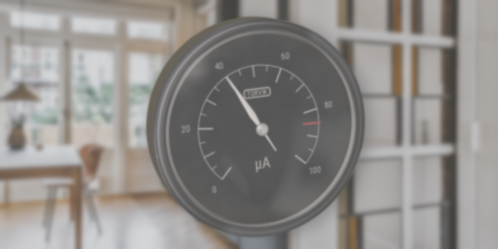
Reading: 40 µA
